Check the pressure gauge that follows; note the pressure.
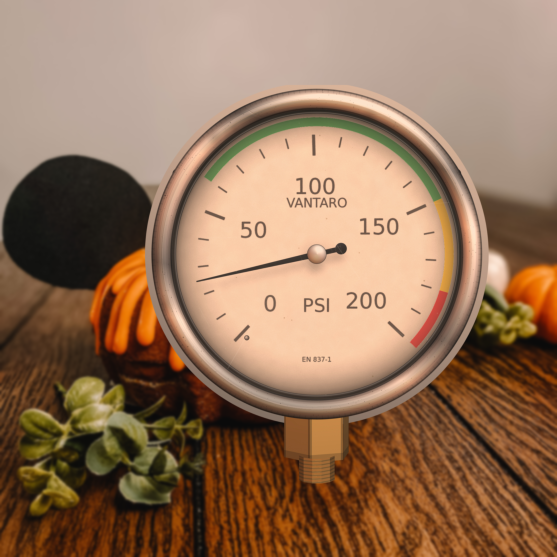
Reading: 25 psi
